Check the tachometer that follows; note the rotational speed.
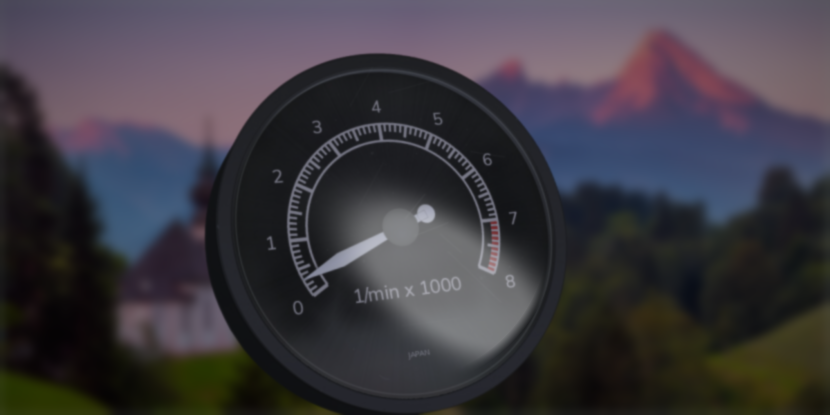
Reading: 300 rpm
